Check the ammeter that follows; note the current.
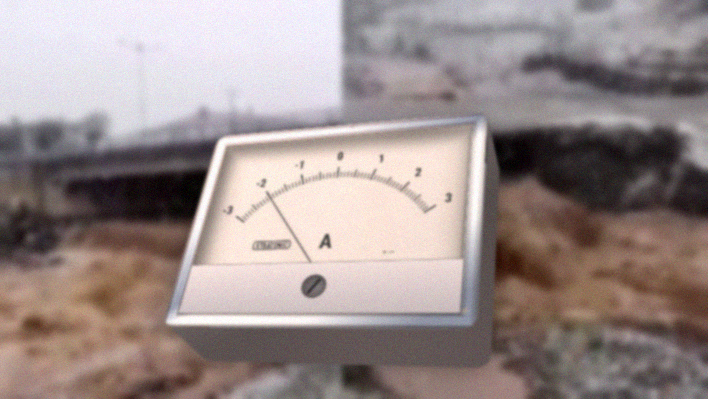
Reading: -2 A
